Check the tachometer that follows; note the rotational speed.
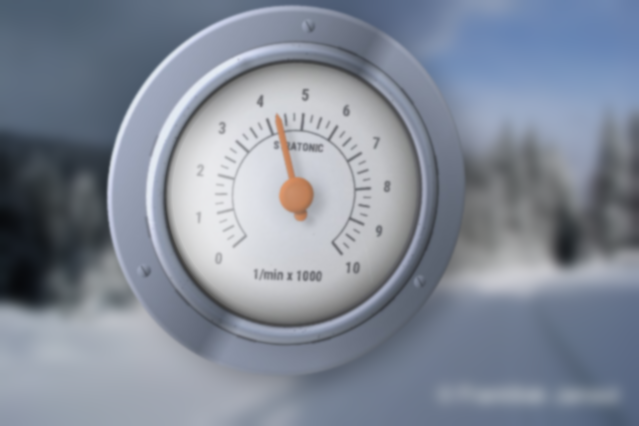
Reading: 4250 rpm
